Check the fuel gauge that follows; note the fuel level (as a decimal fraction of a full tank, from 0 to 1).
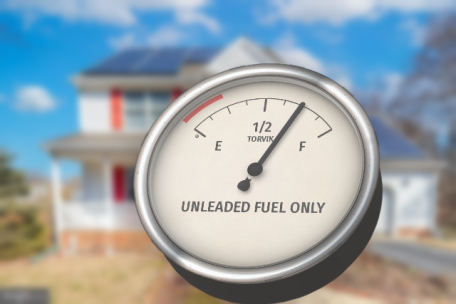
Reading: 0.75
